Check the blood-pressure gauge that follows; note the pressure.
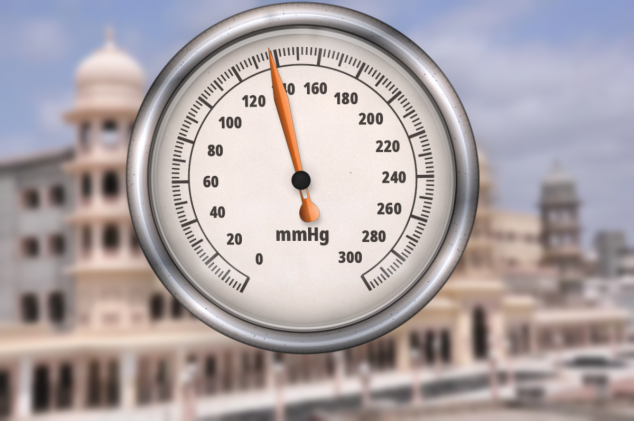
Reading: 138 mmHg
